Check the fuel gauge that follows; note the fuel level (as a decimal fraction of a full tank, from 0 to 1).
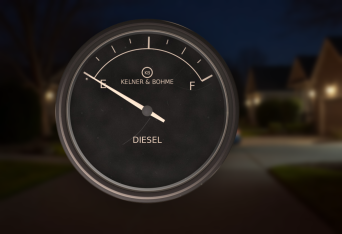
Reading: 0
